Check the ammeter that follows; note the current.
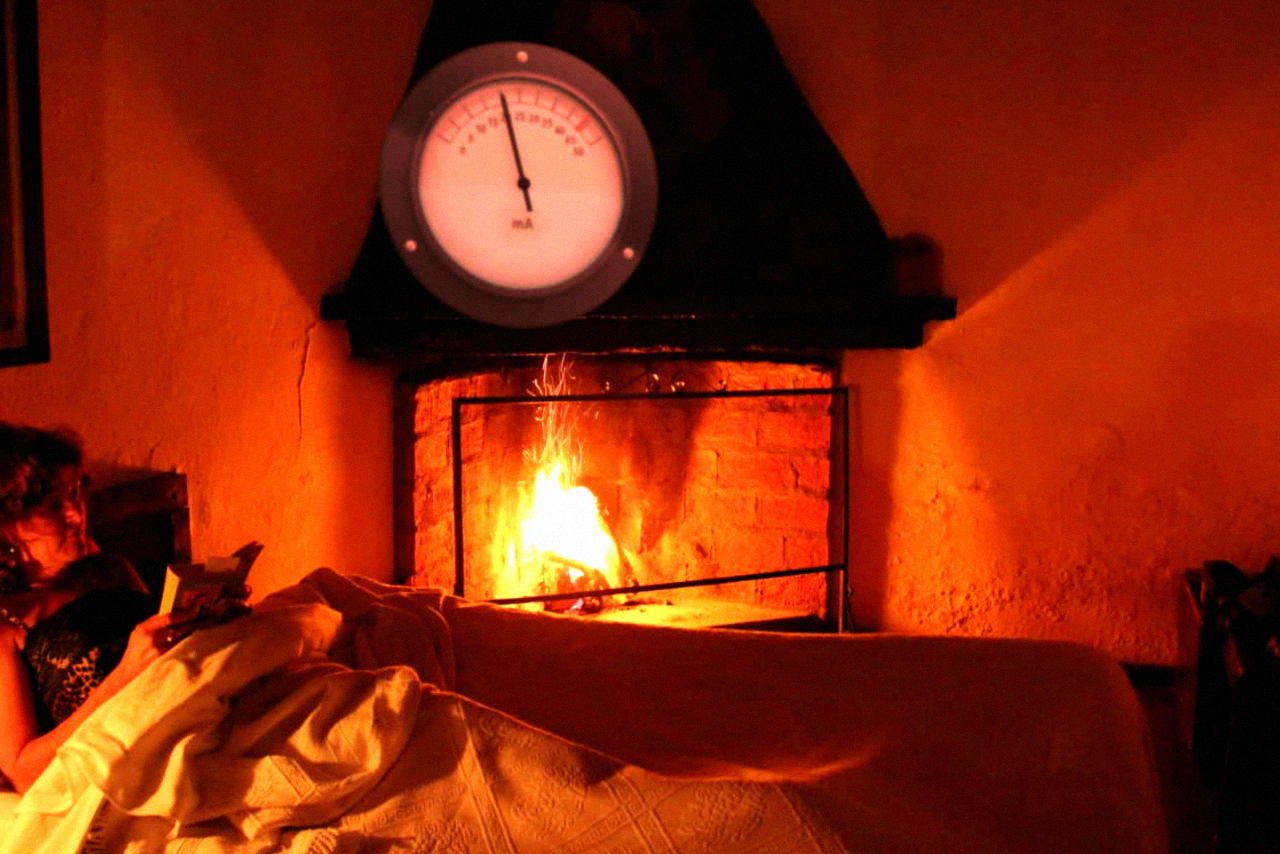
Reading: 20 mA
